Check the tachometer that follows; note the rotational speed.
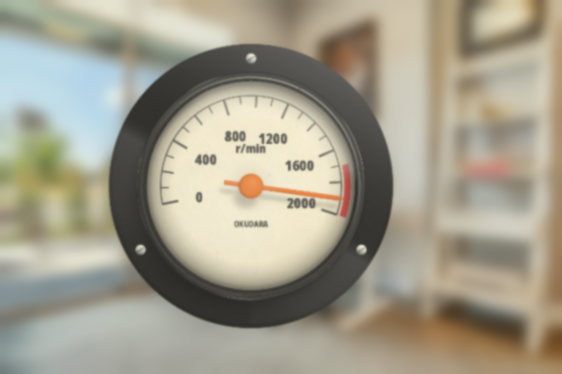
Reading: 1900 rpm
